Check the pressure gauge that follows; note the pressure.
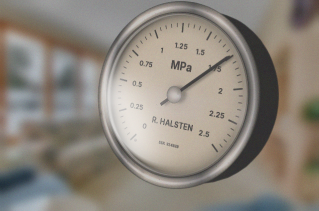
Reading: 1.75 MPa
